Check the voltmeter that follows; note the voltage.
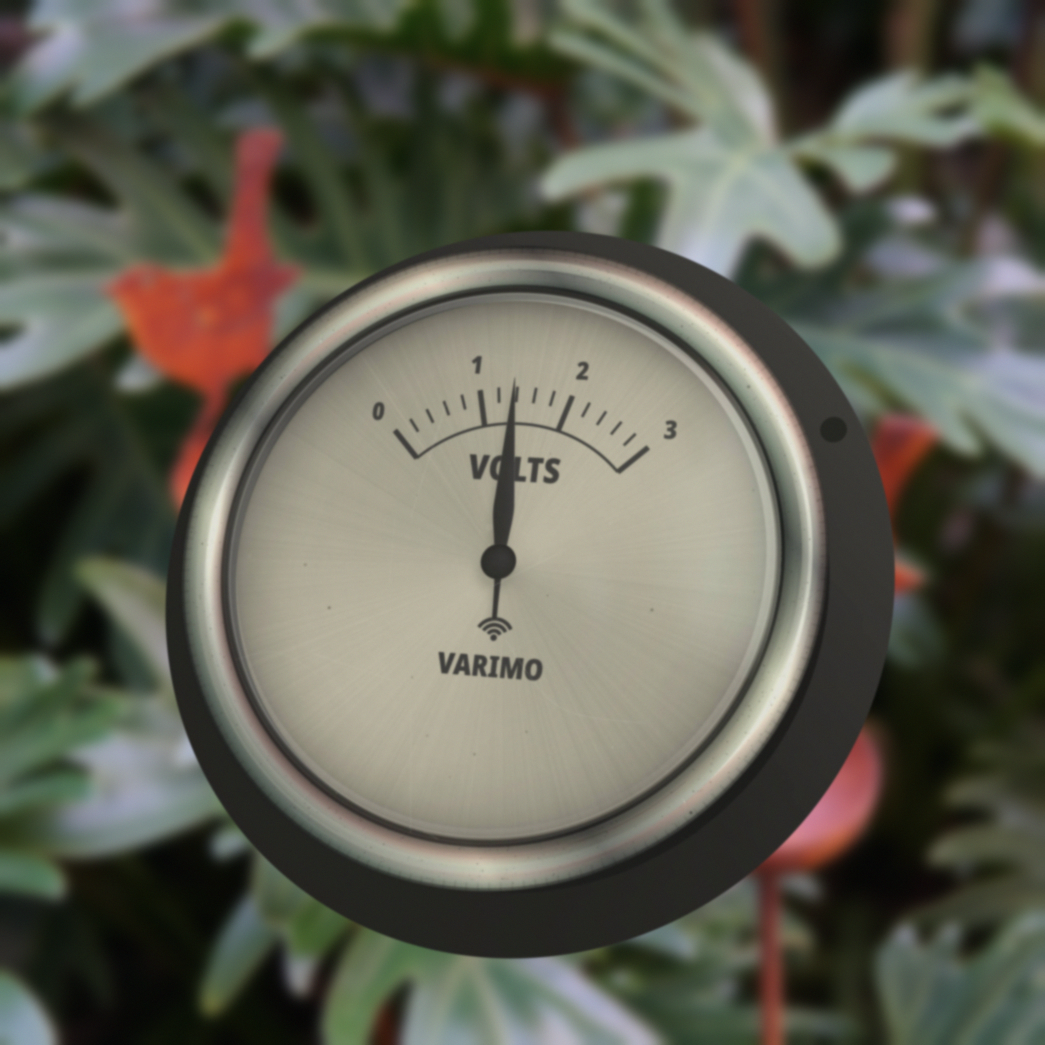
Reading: 1.4 V
